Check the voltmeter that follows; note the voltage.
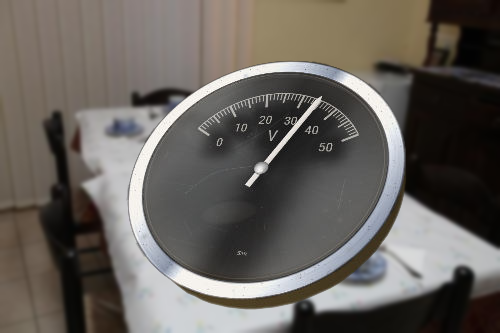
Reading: 35 V
